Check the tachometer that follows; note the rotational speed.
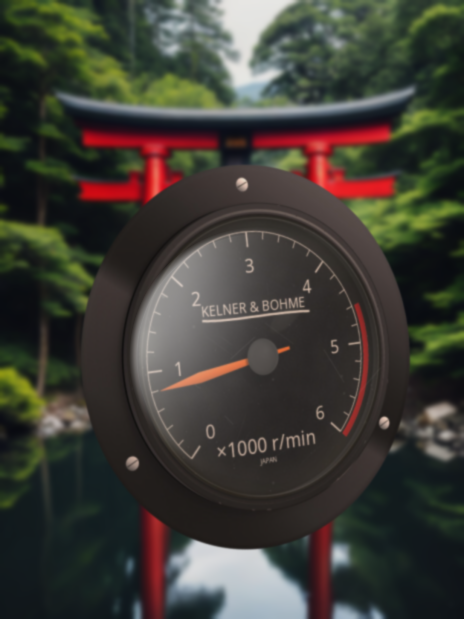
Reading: 800 rpm
